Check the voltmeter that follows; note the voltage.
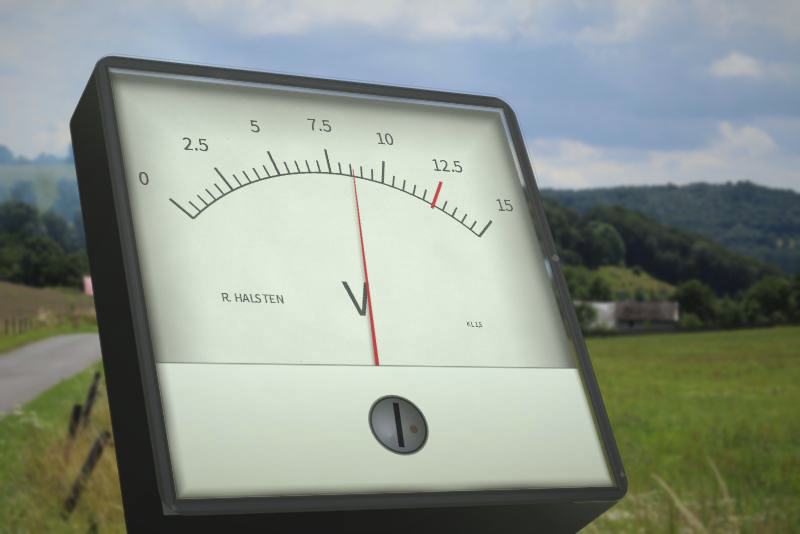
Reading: 8.5 V
